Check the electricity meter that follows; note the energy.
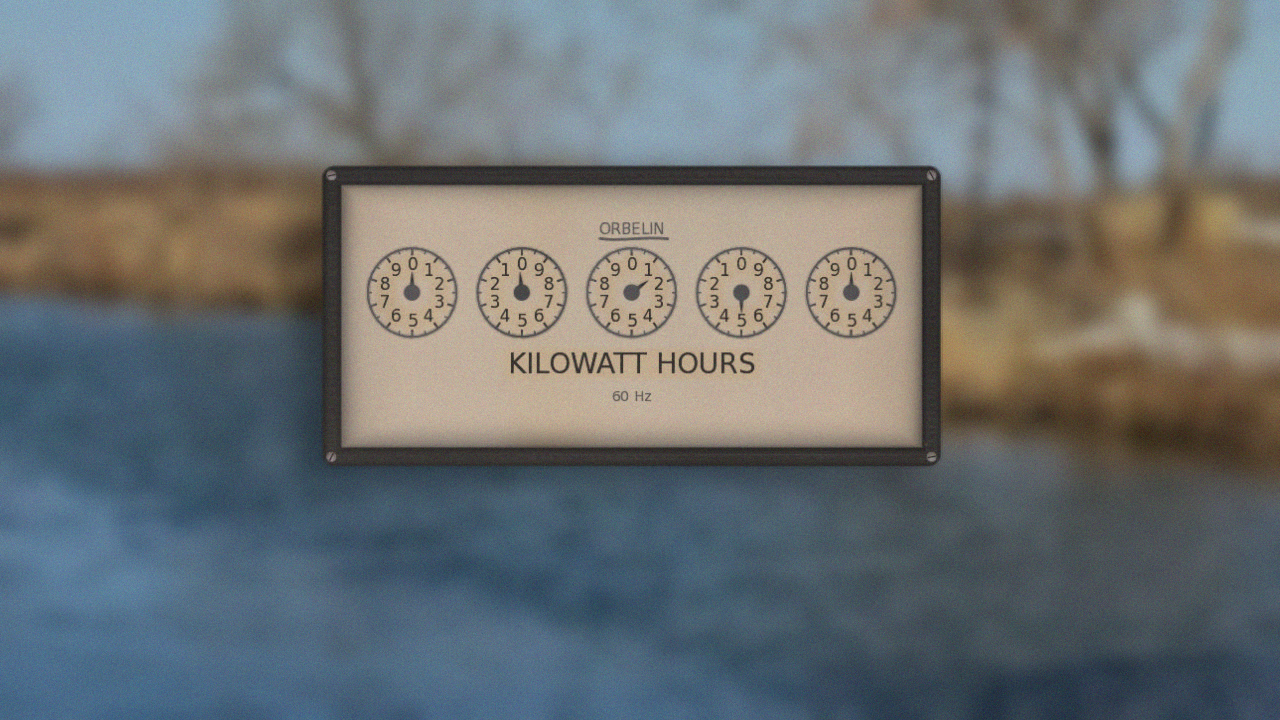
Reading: 150 kWh
